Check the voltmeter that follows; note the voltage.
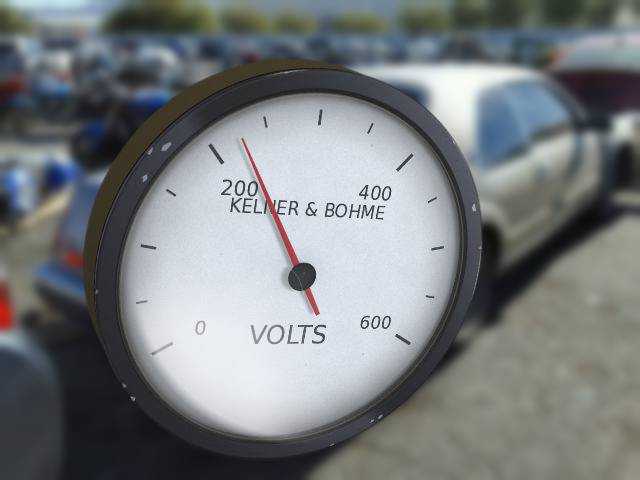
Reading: 225 V
